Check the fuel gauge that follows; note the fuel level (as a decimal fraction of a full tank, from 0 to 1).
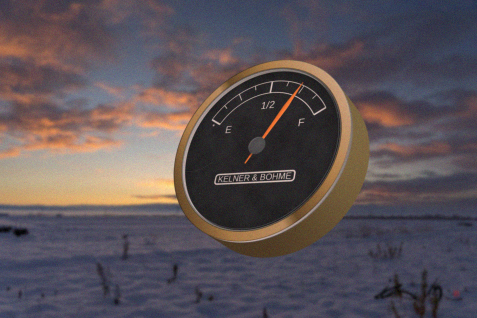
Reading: 0.75
